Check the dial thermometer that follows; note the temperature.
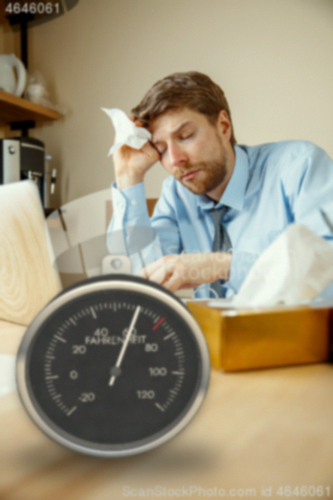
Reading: 60 °F
